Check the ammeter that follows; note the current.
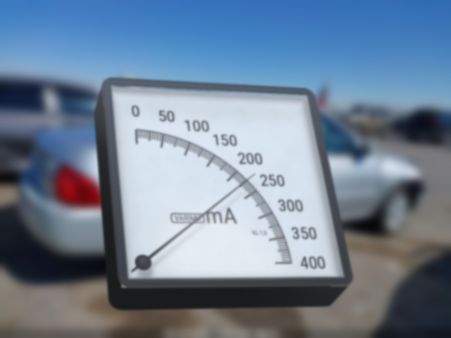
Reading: 225 mA
